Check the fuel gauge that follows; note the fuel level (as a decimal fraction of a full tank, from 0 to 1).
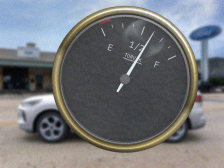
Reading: 0.625
